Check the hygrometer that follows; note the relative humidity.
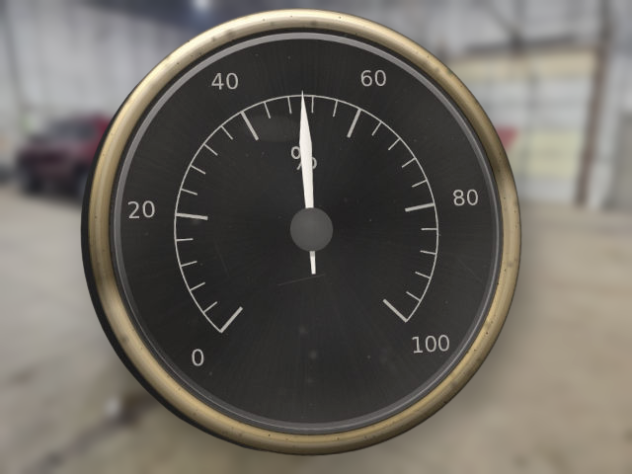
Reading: 50 %
